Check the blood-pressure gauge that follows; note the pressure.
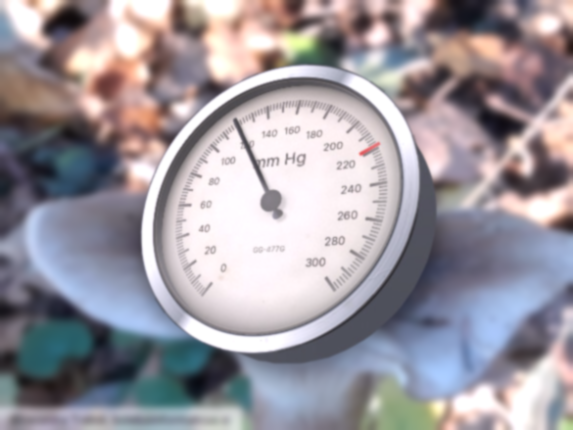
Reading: 120 mmHg
